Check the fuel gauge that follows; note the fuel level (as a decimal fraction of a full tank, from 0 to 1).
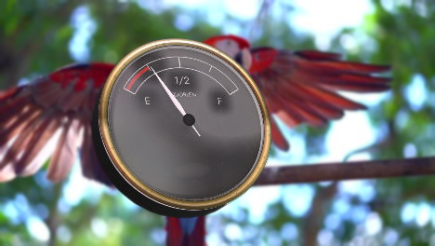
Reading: 0.25
